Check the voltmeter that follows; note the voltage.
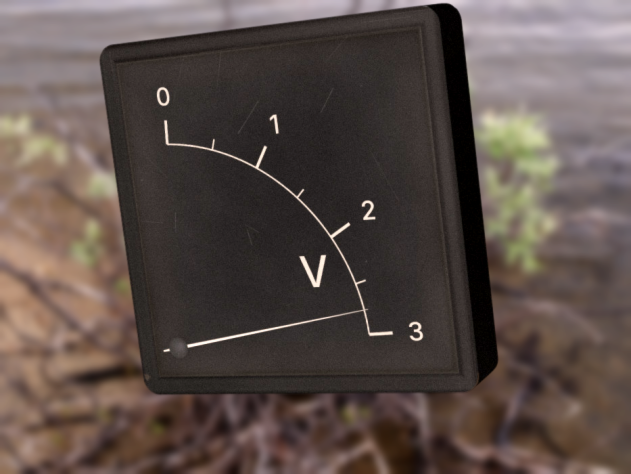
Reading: 2.75 V
